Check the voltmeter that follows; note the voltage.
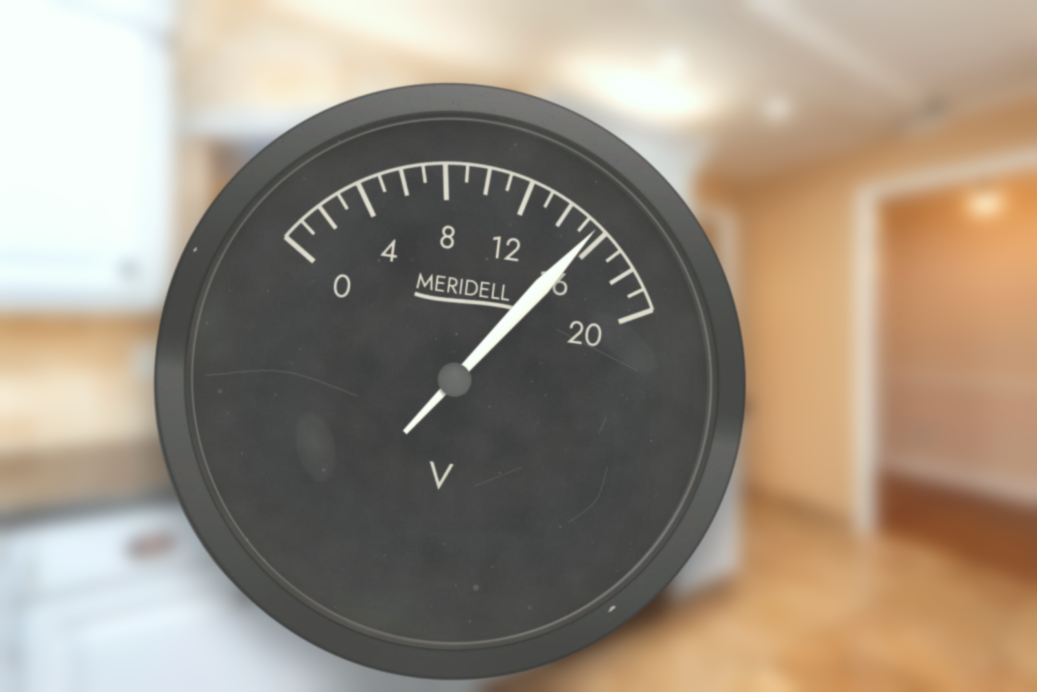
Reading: 15.5 V
